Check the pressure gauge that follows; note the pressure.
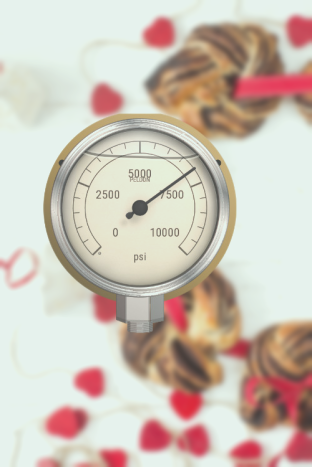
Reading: 7000 psi
